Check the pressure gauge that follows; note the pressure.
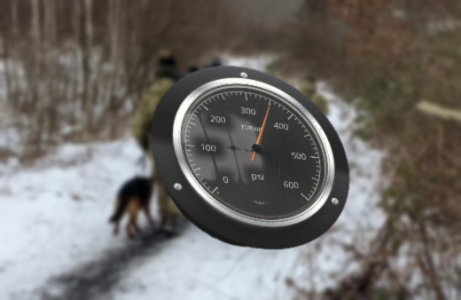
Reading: 350 psi
